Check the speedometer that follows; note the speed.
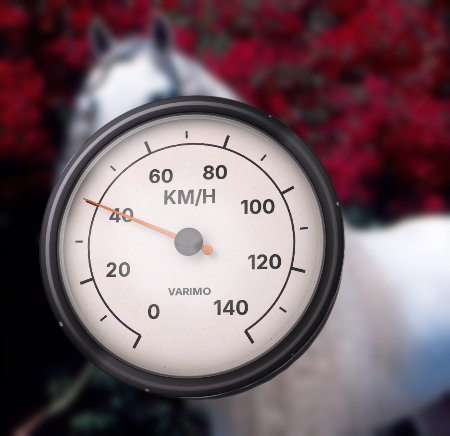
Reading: 40 km/h
